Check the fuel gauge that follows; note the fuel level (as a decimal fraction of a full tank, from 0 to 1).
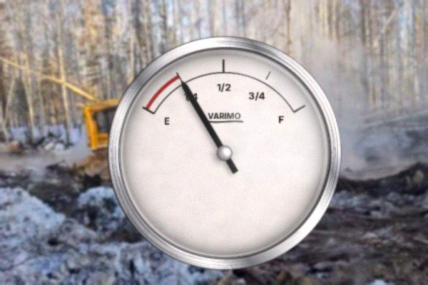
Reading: 0.25
